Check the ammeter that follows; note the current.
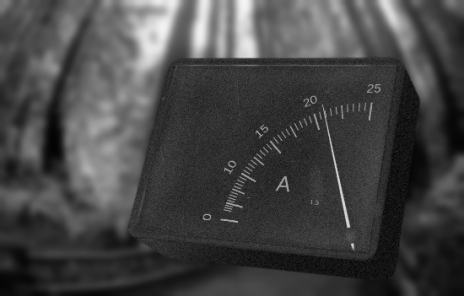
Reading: 21 A
